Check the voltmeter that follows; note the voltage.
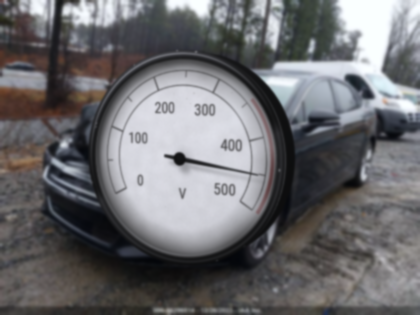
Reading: 450 V
